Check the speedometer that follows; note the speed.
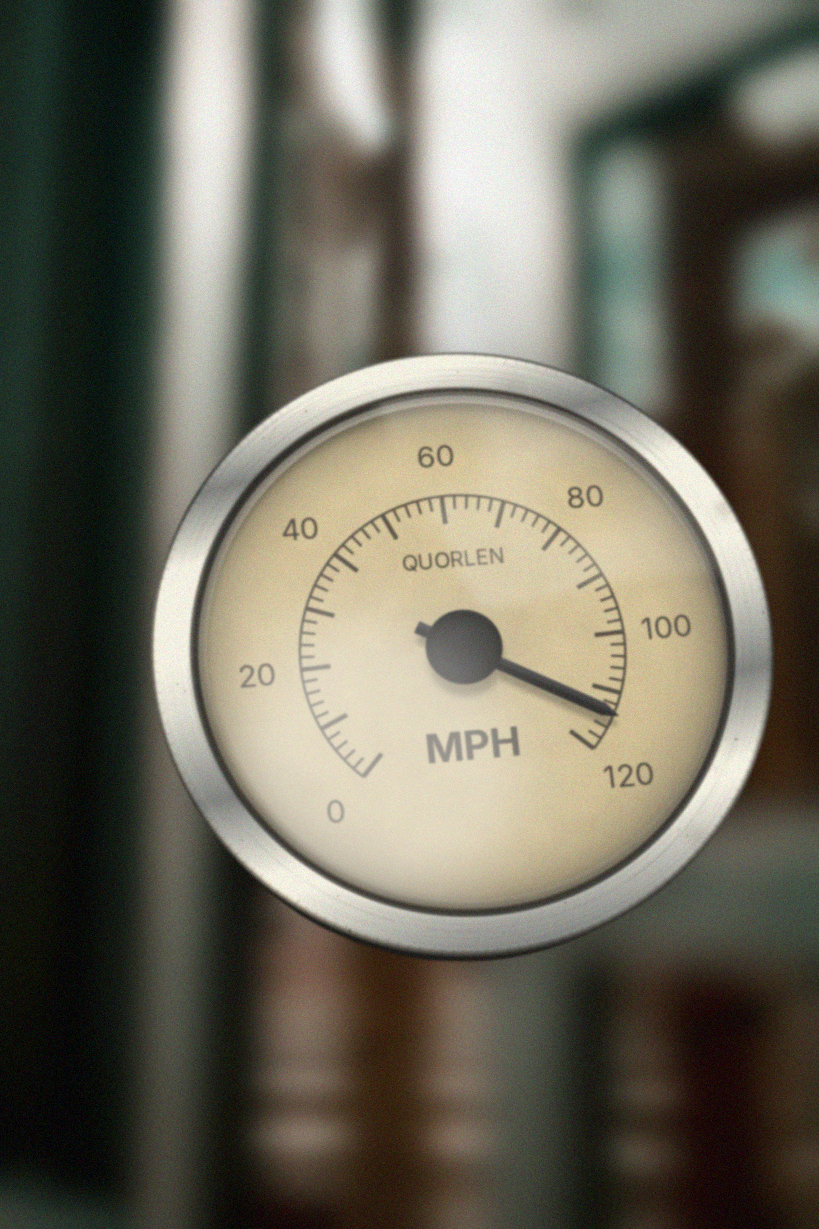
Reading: 114 mph
